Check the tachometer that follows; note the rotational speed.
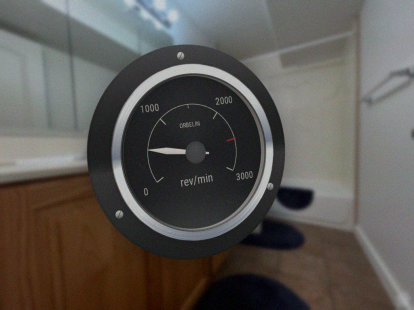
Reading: 500 rpm
